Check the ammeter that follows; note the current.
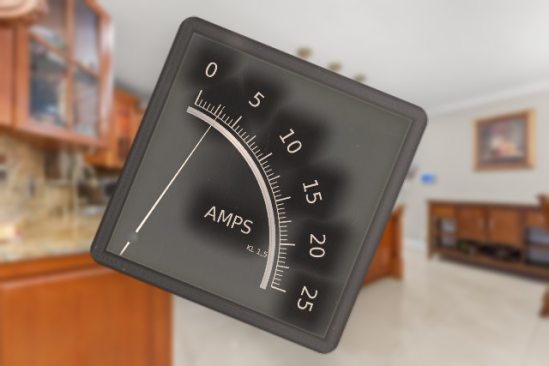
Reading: 3 A
